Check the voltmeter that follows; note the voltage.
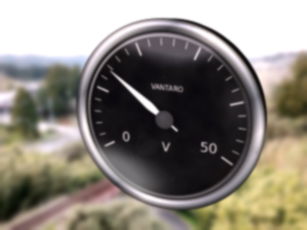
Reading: 14 V
